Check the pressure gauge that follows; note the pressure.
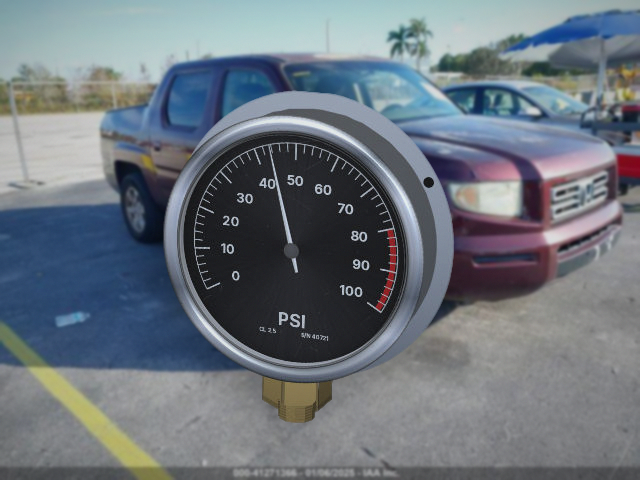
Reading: 44 psi
